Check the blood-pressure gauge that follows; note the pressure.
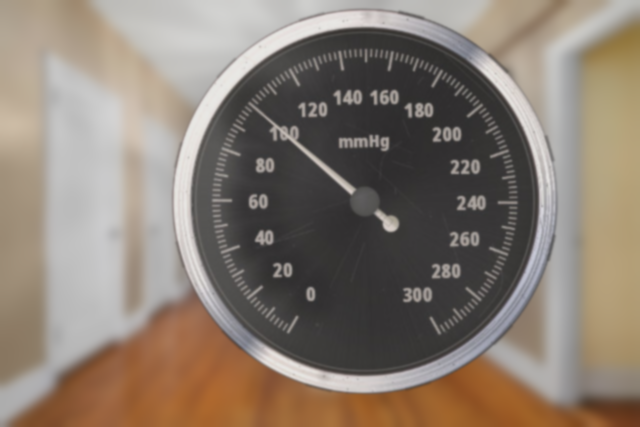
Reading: 100 mmHg
